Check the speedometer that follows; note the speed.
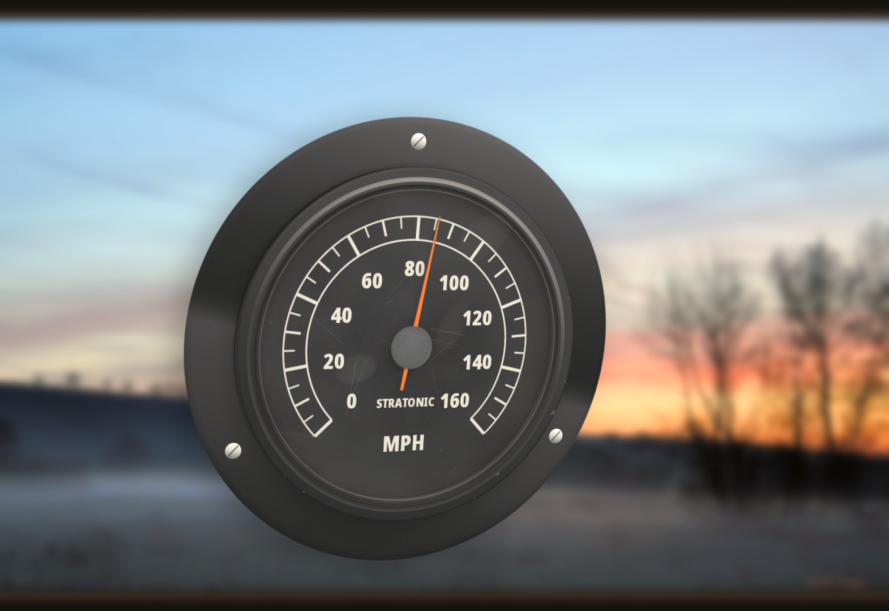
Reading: 85 mph
